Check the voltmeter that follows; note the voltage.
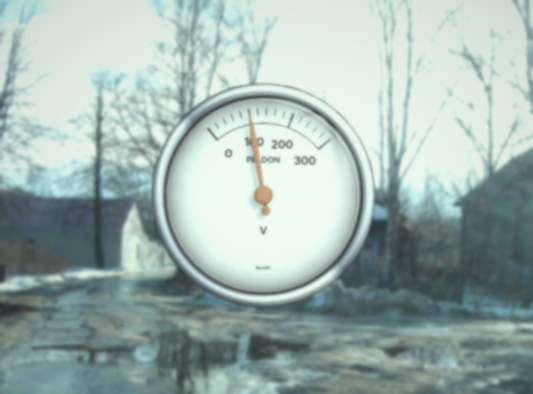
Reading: 100 V
